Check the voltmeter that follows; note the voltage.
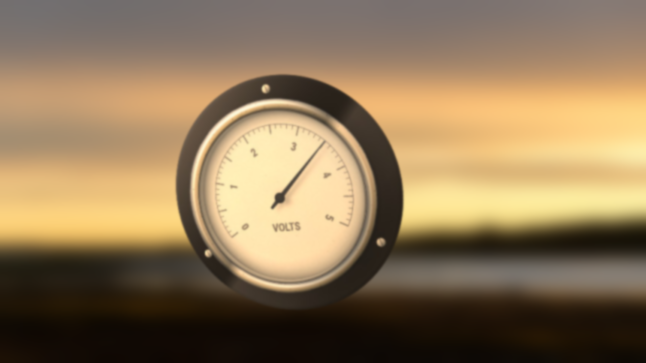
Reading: 3.5 V
